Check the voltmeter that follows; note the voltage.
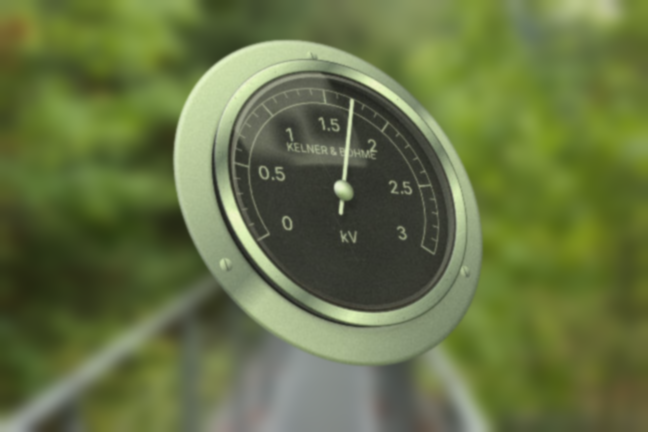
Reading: 1.7 kV
